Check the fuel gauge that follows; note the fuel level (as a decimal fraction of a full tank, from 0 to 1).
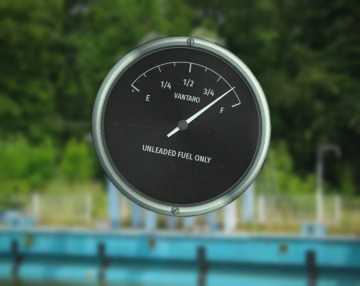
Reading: 0.875
